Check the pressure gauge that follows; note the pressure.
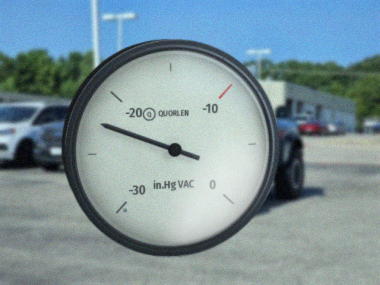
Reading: -22.5 inHg
